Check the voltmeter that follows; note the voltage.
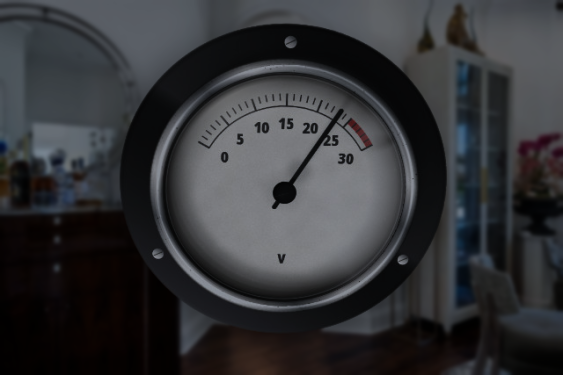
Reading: 23 V
